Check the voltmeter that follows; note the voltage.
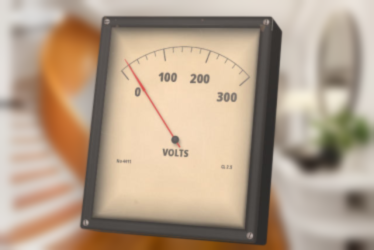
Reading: 20 V
